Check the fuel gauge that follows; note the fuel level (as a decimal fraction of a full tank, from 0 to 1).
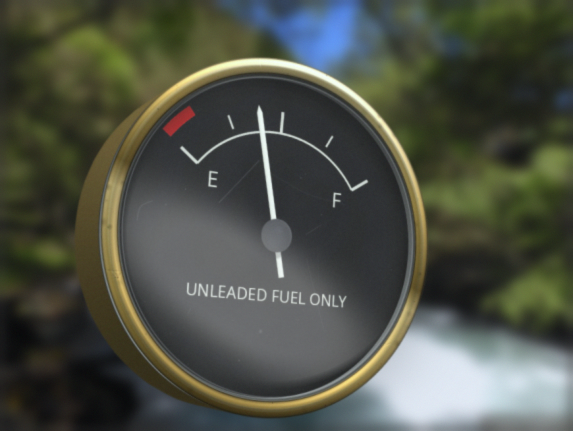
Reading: 0.375
